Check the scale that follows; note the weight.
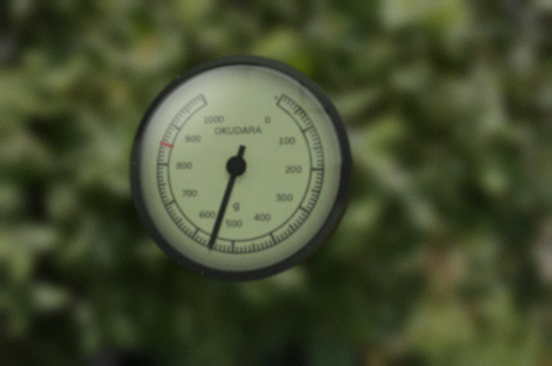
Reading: 550 g
